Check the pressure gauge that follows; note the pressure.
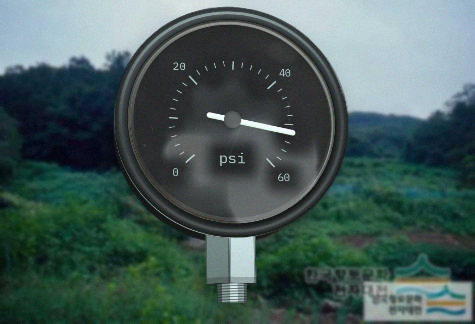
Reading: 52 psi
